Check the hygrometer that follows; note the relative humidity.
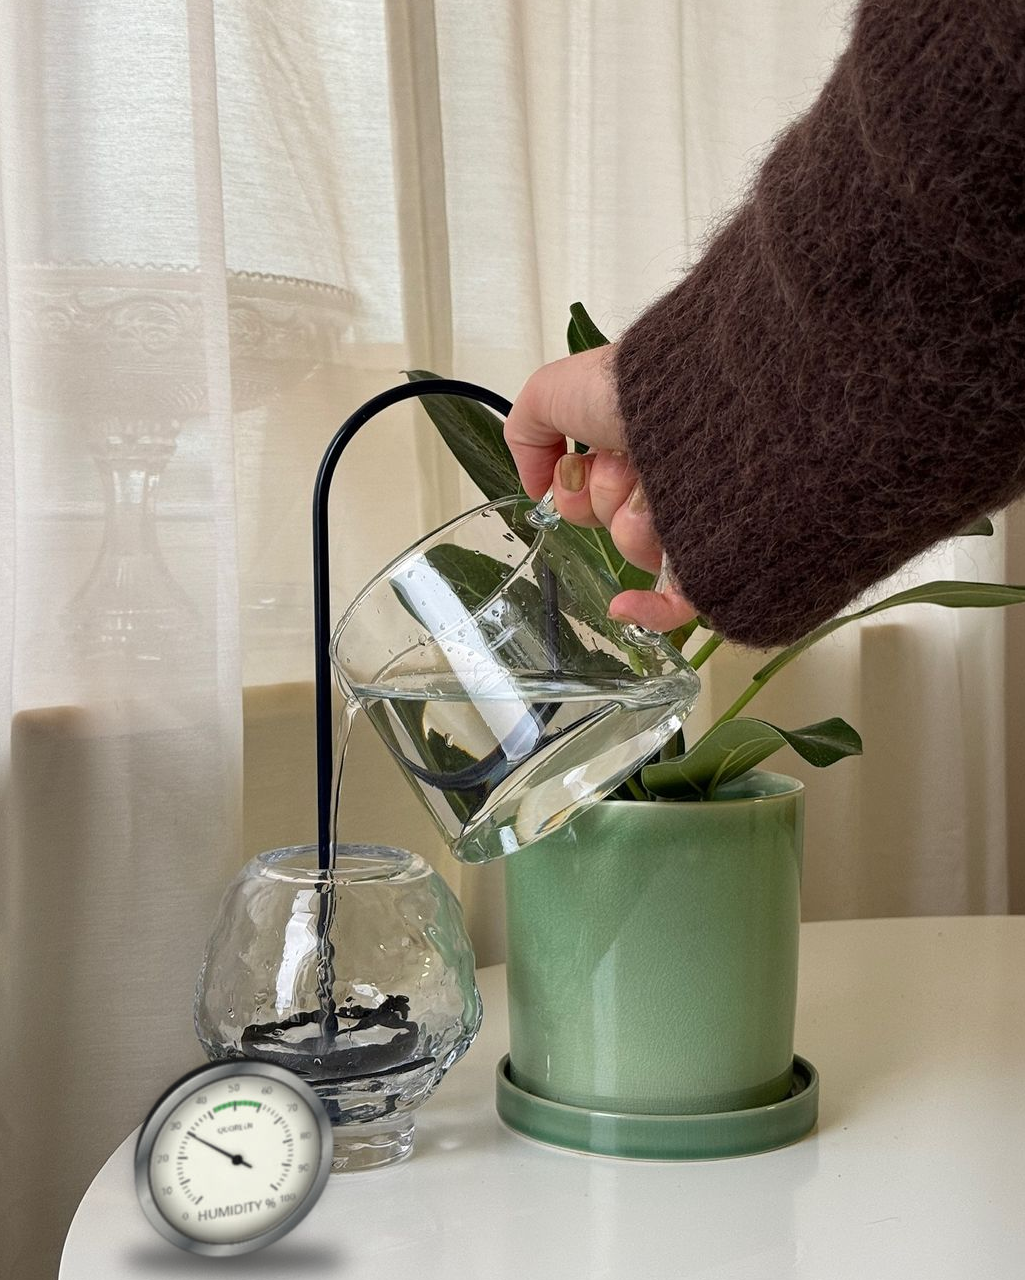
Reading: 30 %
